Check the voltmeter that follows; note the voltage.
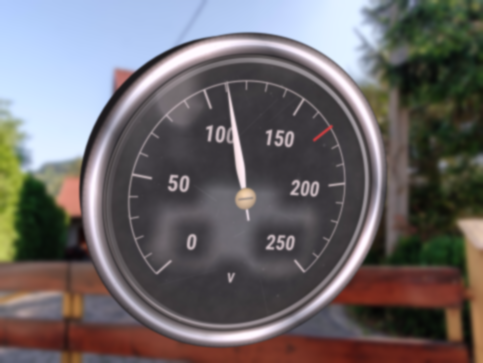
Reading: 110 V
